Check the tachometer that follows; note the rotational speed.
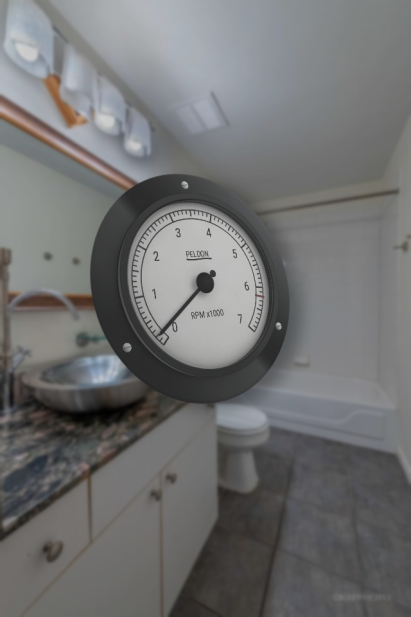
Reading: 200 rpm
